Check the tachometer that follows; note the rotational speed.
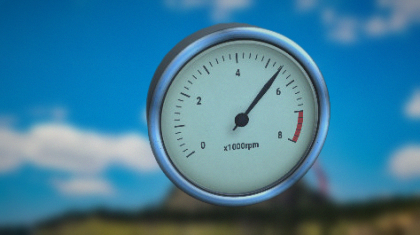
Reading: 5400 rpm
